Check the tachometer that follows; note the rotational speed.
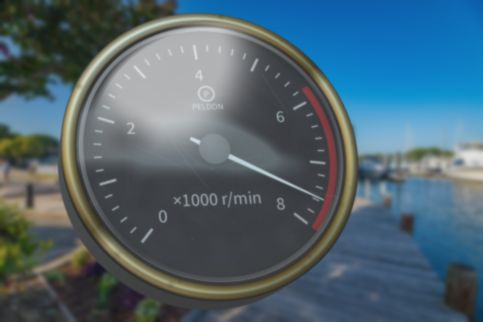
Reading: 7600 rpm
